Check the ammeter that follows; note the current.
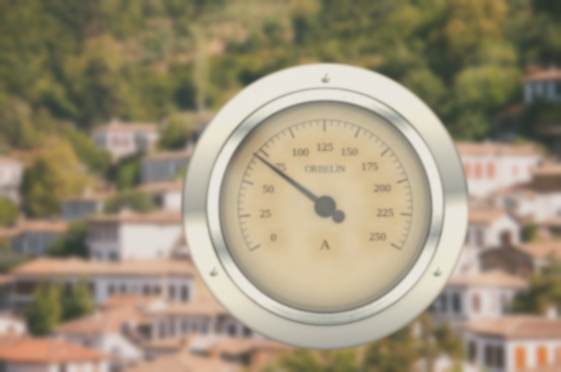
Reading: 70 A
